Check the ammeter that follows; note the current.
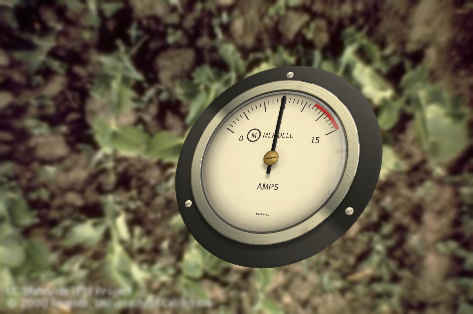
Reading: 7.5 A
